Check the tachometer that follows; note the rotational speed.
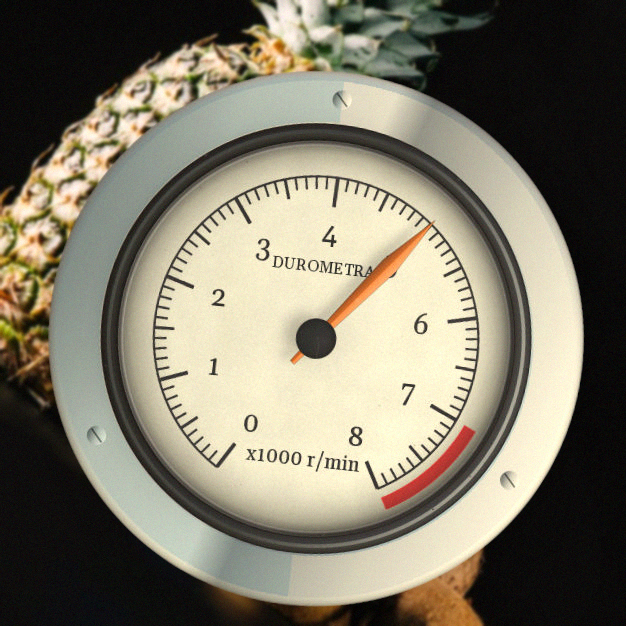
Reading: 5000 rpm
